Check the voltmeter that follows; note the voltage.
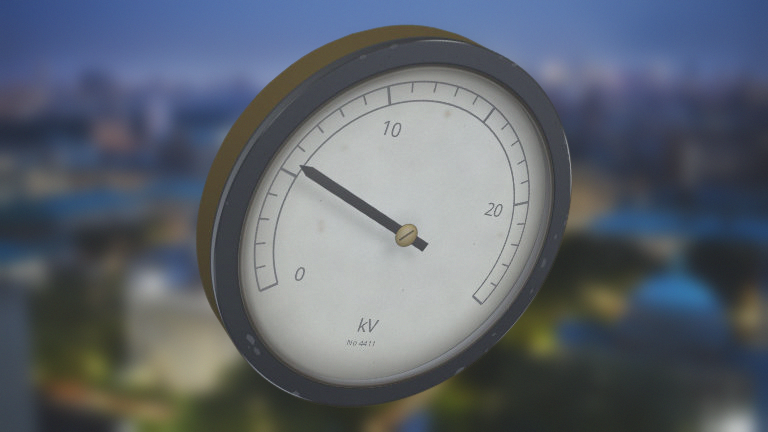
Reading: 5.5 kV
